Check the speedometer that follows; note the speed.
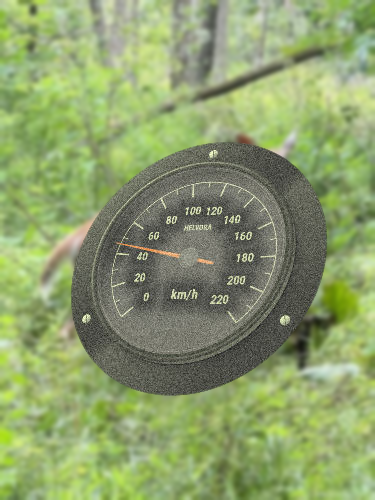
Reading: 45 km/h
